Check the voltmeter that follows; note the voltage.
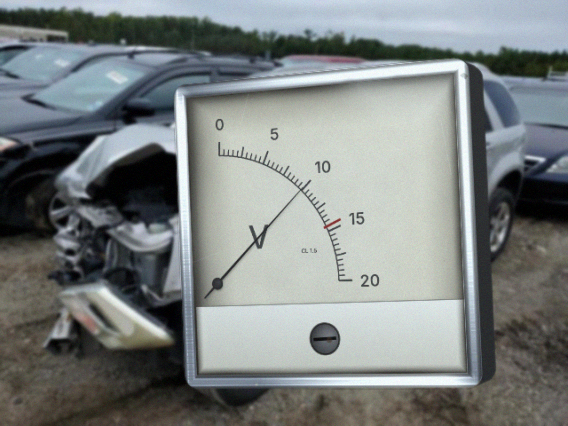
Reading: 10 V
